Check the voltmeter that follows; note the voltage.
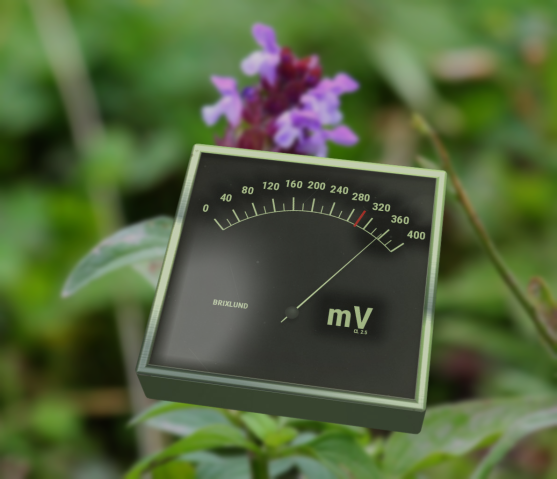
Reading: 360 mV
